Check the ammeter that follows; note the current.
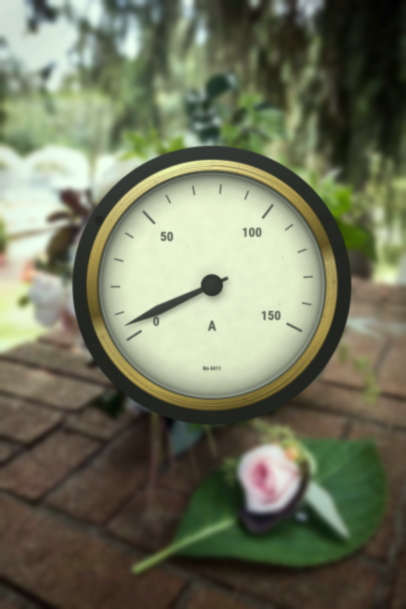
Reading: 5 A
